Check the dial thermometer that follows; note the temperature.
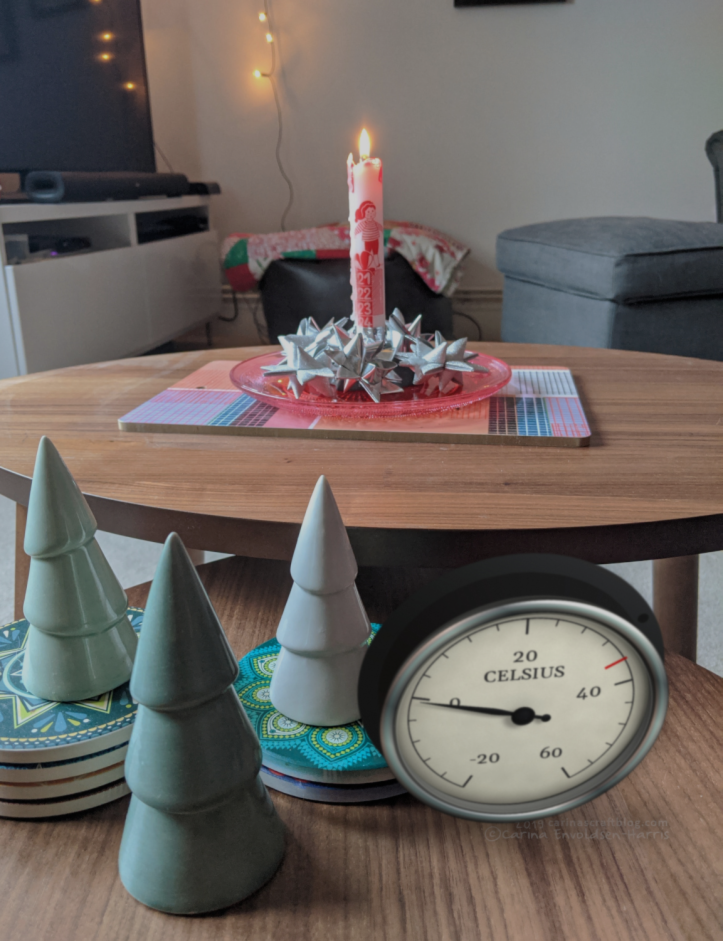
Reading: 0 °C
